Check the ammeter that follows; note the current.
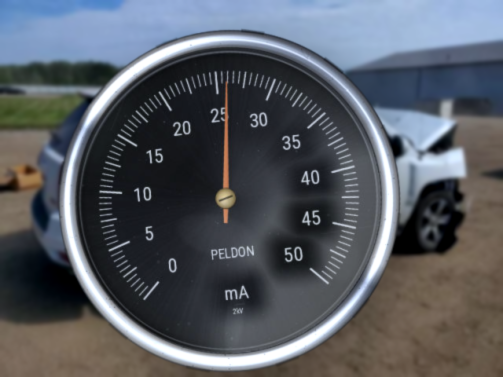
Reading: 26 mA
